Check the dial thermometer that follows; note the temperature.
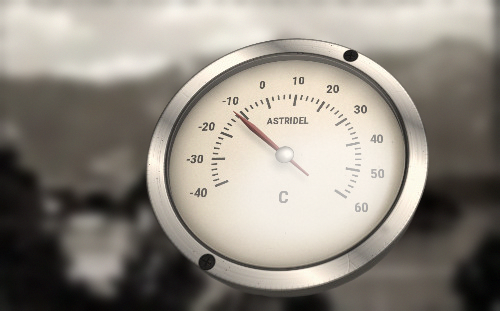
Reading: -12 °C
